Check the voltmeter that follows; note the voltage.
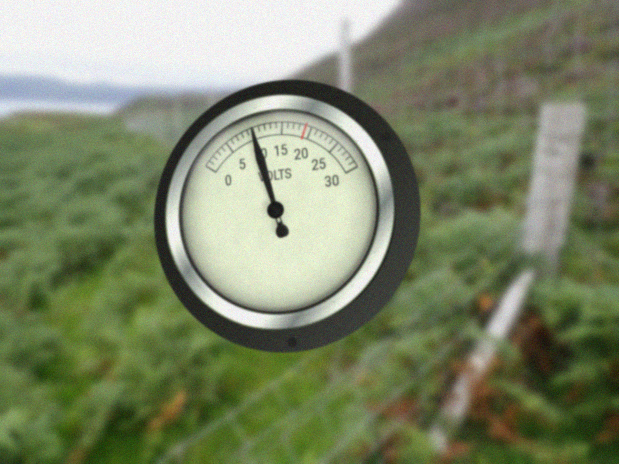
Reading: 10 V
